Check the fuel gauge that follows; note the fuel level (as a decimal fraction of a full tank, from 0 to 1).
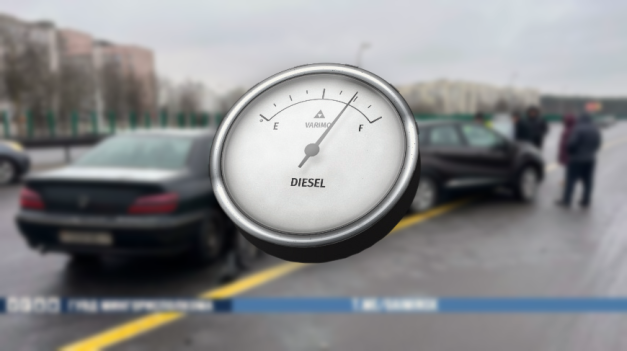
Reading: 0.75
